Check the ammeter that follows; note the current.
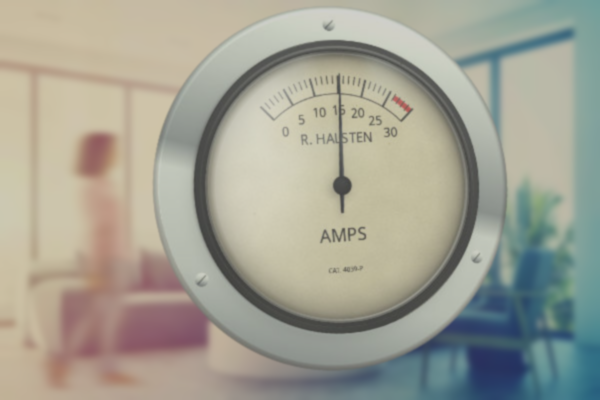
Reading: 15 A
